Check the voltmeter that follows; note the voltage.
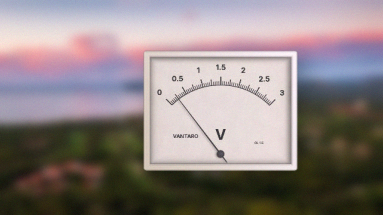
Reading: 0.25 V
